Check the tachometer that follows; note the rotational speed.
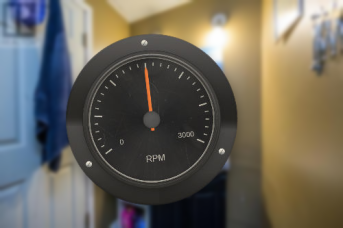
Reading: 1500 rpm
